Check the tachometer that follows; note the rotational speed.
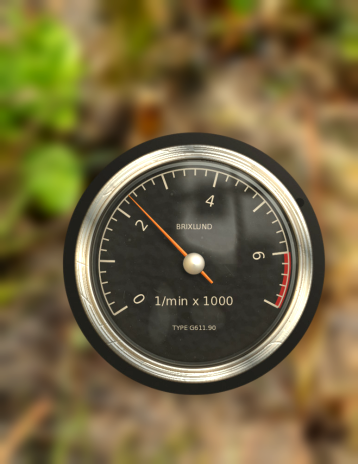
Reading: 2300 rpm
